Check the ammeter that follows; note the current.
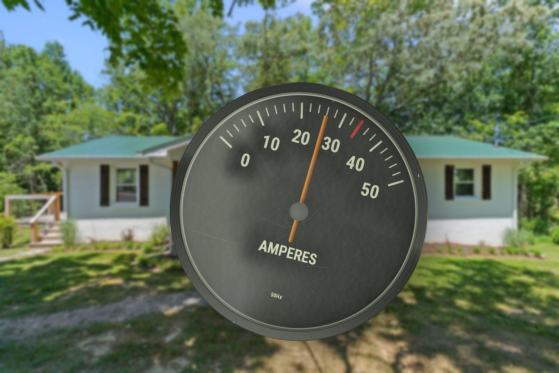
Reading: 26 A
